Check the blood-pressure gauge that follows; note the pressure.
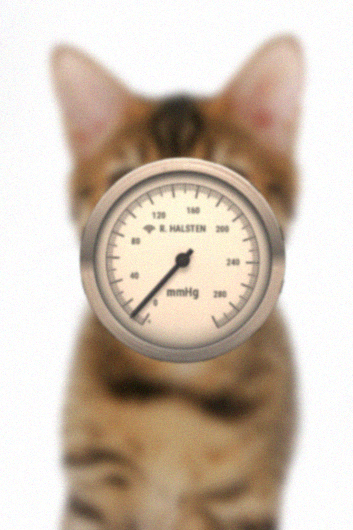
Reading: 10 mmHg
